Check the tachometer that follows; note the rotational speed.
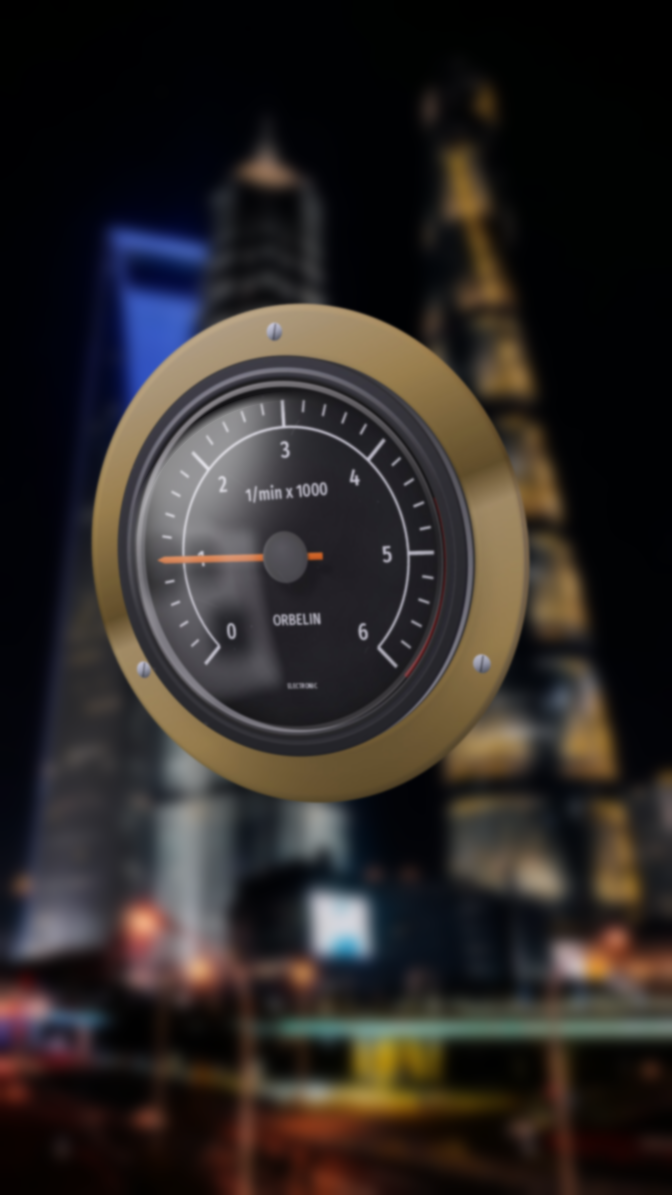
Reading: 1000 rpm
